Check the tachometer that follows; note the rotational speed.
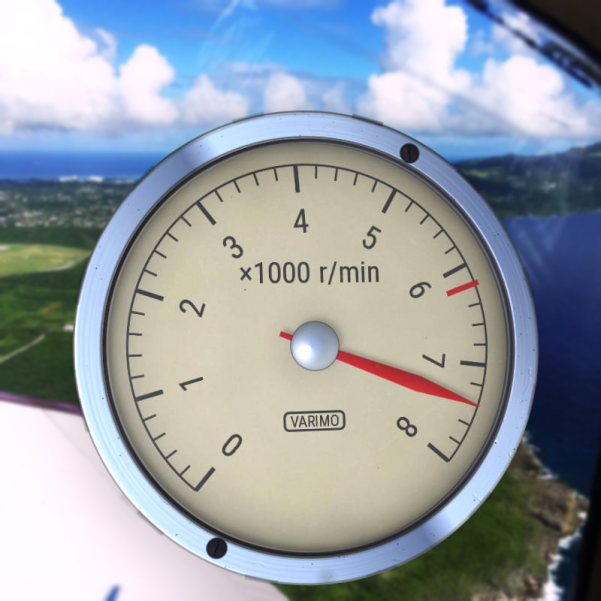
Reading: 7400 rpm
